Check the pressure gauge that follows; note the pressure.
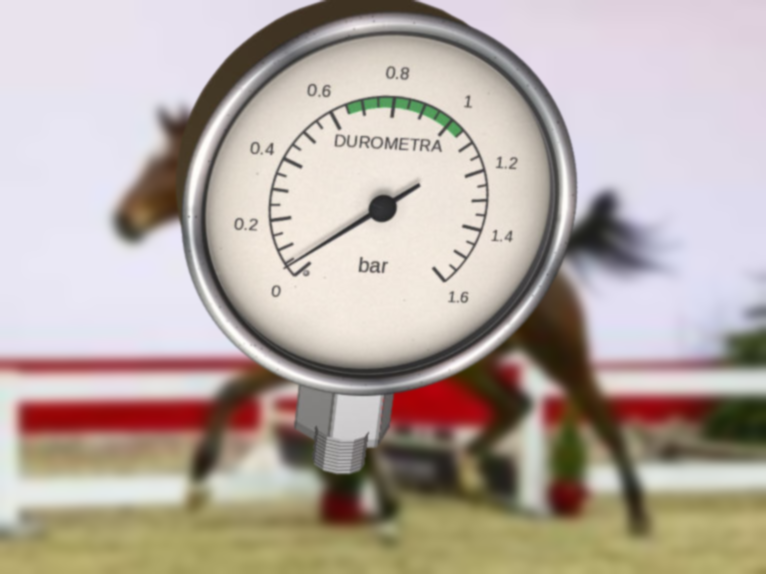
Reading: 0.05 bar
